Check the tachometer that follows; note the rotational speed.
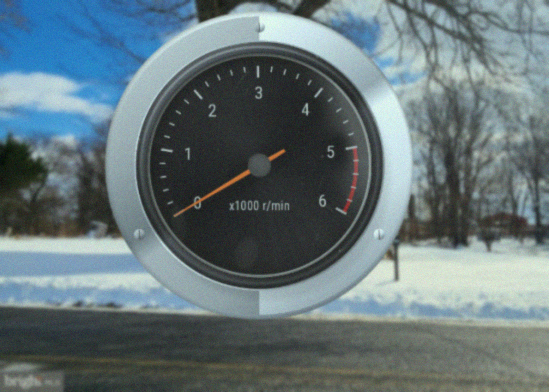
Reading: 0 rpm
